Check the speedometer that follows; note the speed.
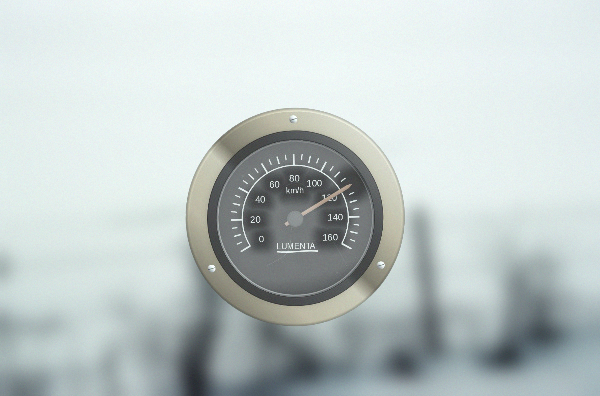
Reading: 120 km/h
